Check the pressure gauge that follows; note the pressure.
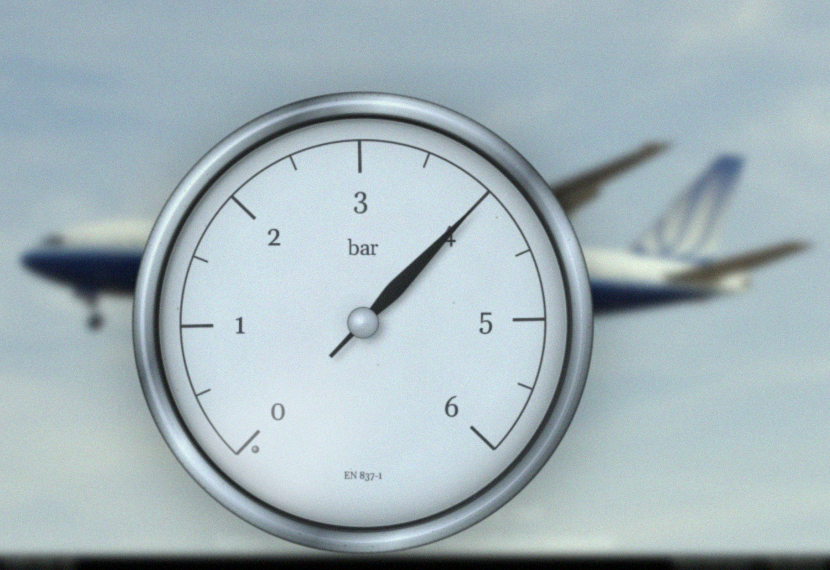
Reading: 4 bar
